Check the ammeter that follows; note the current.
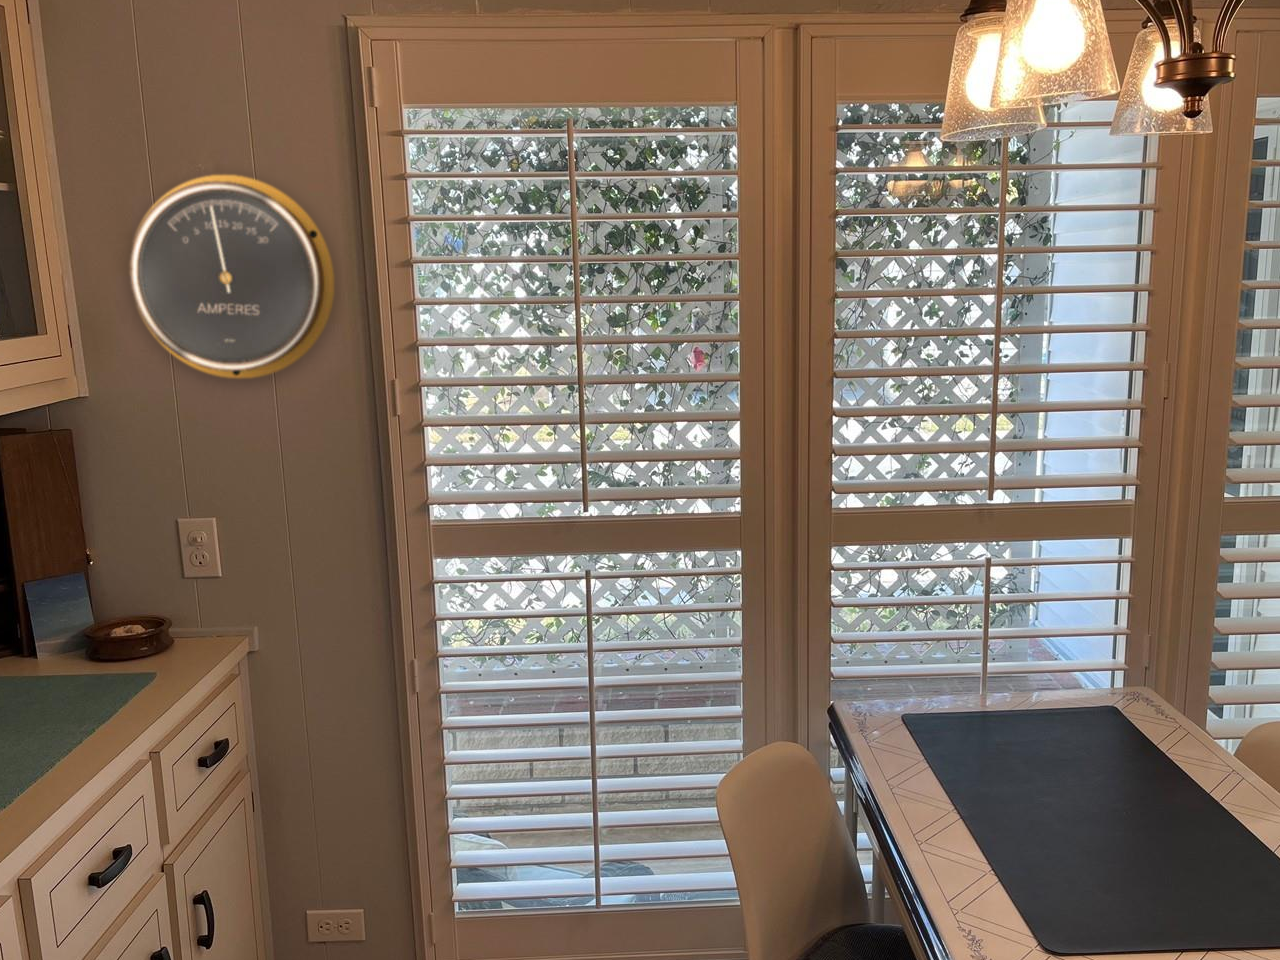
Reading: 12.5 A
